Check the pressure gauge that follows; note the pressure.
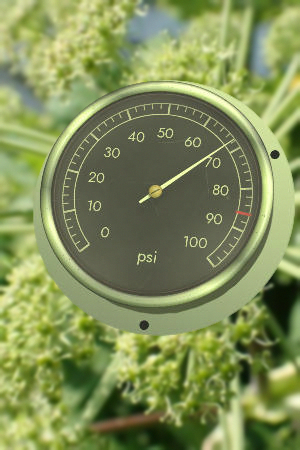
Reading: 68 psi
